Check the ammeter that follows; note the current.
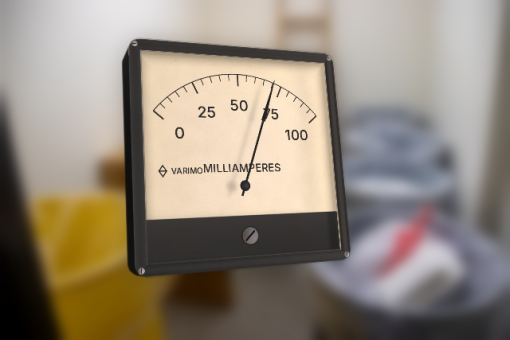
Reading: 70 mA
